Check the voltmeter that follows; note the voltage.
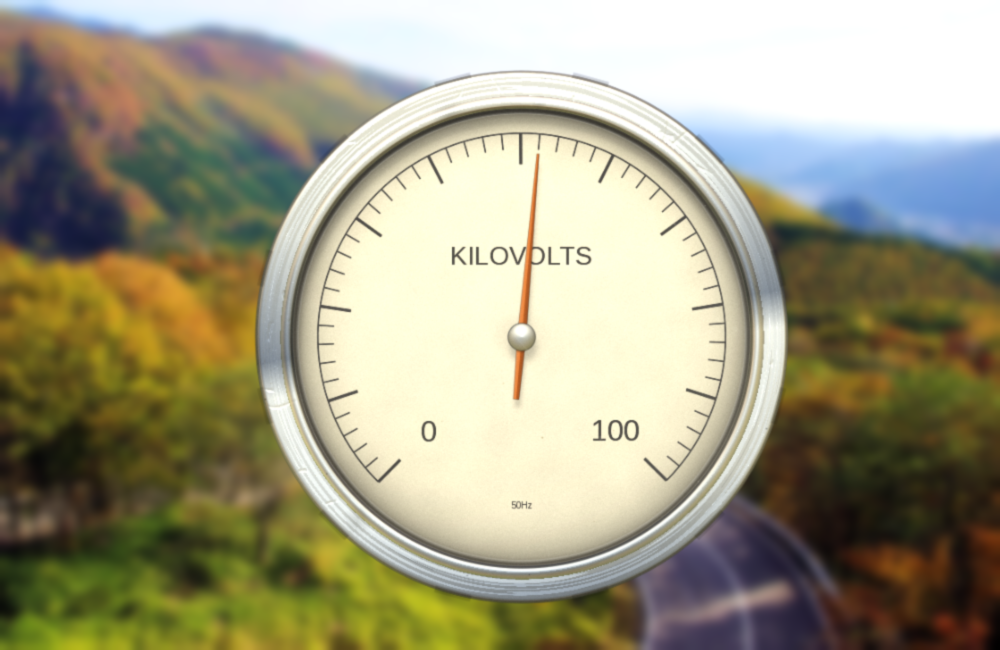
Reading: 52 kV
